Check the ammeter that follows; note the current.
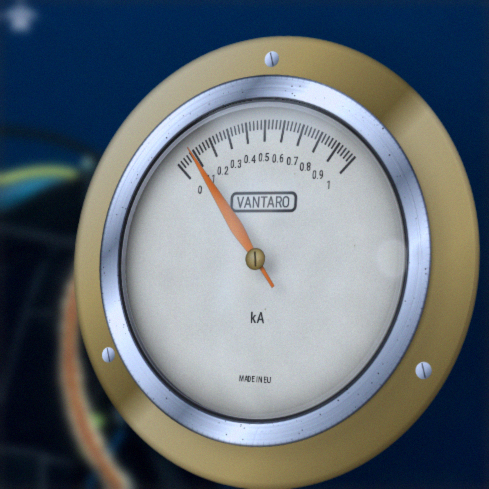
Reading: 0.1 kA
